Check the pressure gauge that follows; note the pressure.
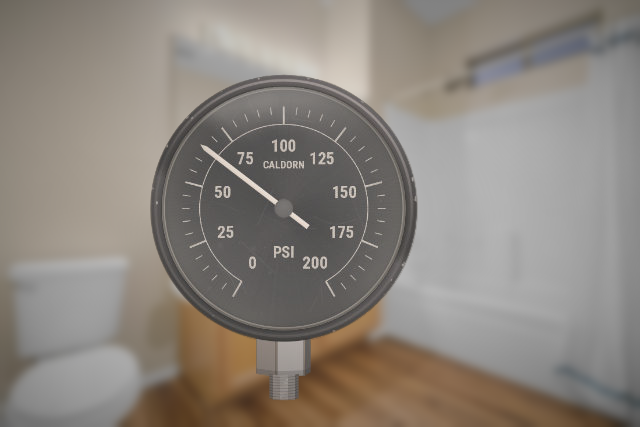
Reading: 65 psi
